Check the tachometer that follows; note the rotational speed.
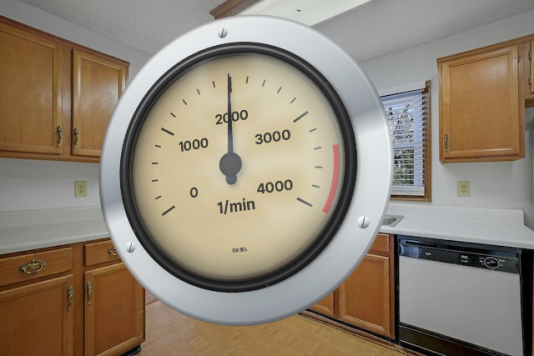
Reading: 2000 rpm
